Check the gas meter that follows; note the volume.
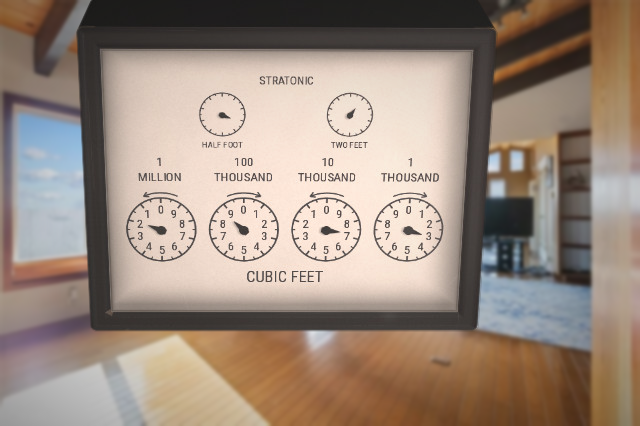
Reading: 187300 ft³
